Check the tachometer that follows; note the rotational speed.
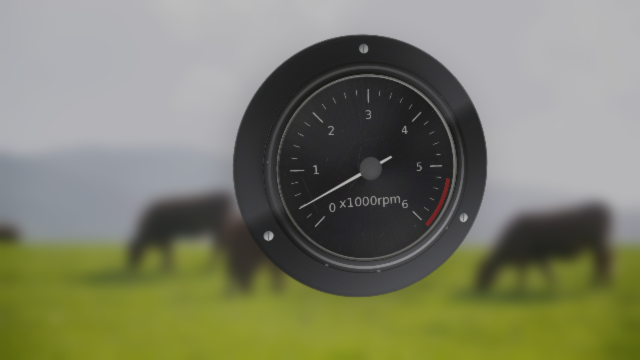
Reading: 400 rpm
